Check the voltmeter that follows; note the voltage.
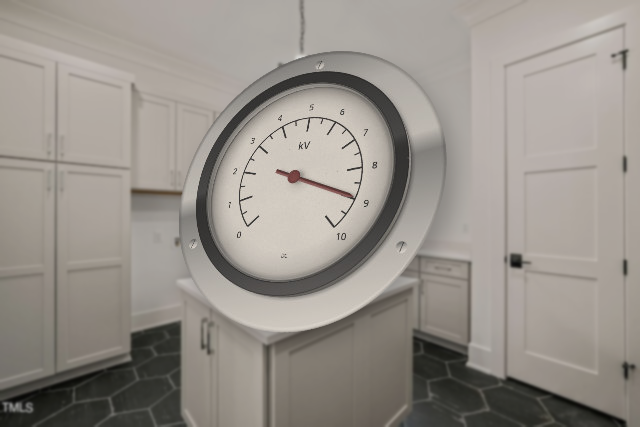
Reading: 9 kV
